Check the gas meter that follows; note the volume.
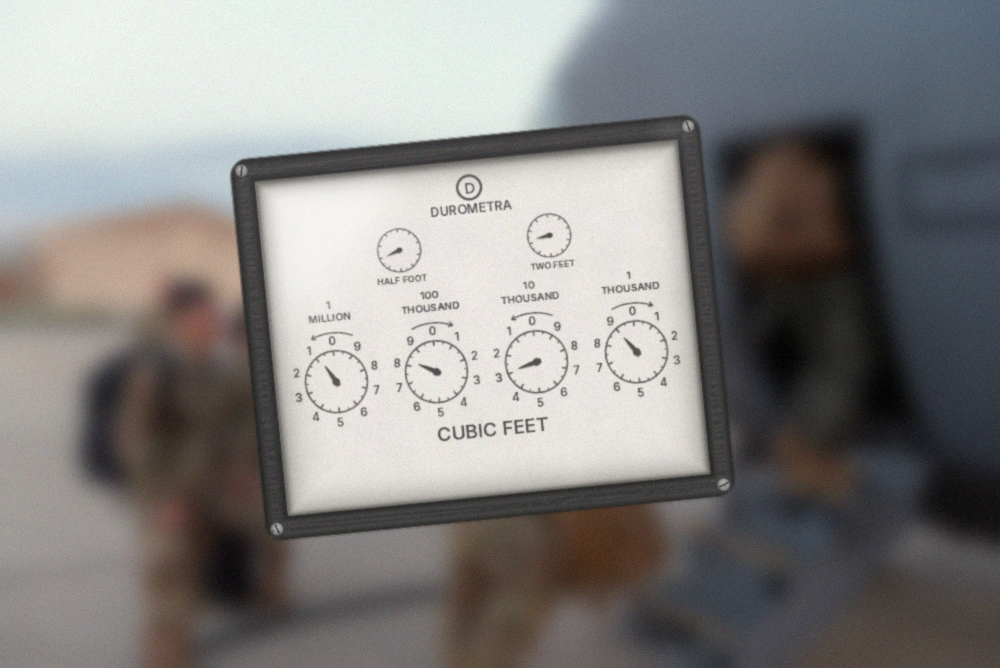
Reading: 82900 ft³
